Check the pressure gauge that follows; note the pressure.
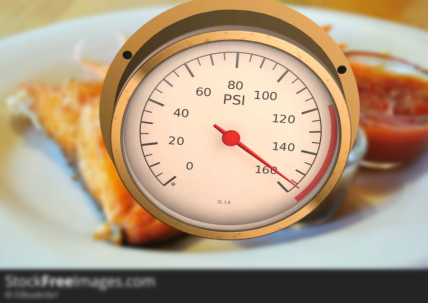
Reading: 155 psi
